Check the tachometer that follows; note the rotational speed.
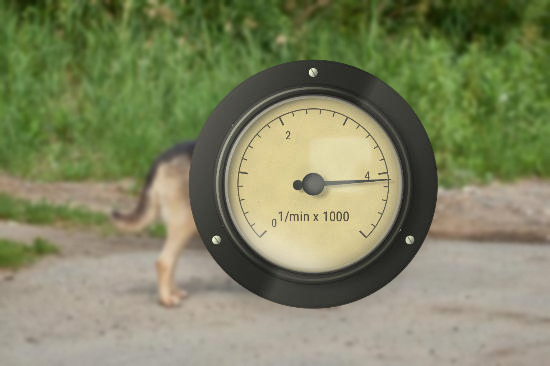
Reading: 4100 rpm
